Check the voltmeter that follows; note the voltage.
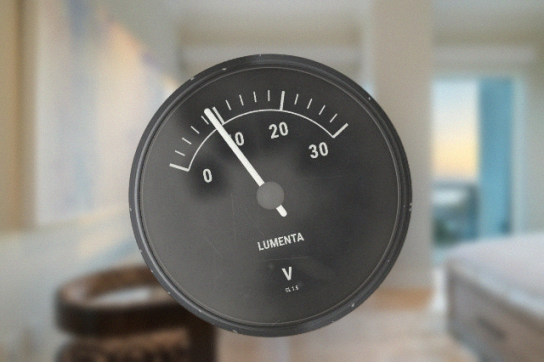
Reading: 9 V
